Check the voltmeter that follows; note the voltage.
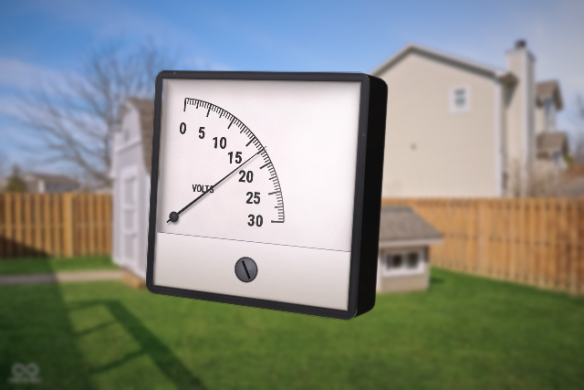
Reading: 17.5 V
